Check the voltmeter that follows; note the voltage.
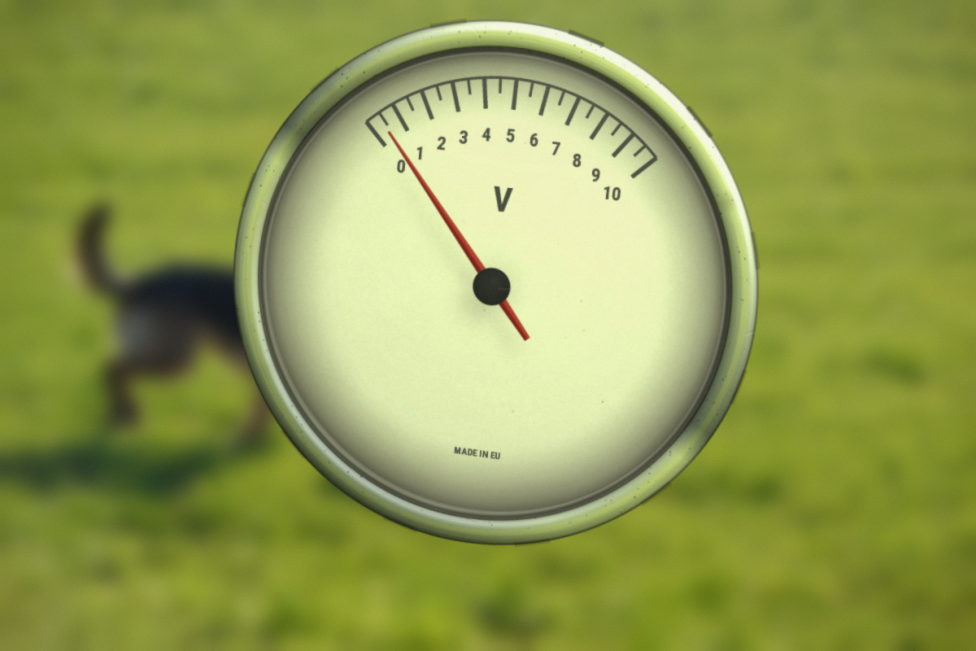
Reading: 0.5 V
